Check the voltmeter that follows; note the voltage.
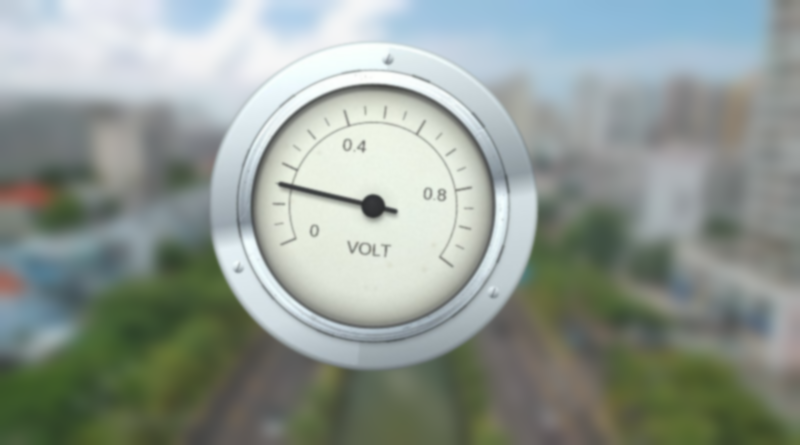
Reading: 0.15 V
